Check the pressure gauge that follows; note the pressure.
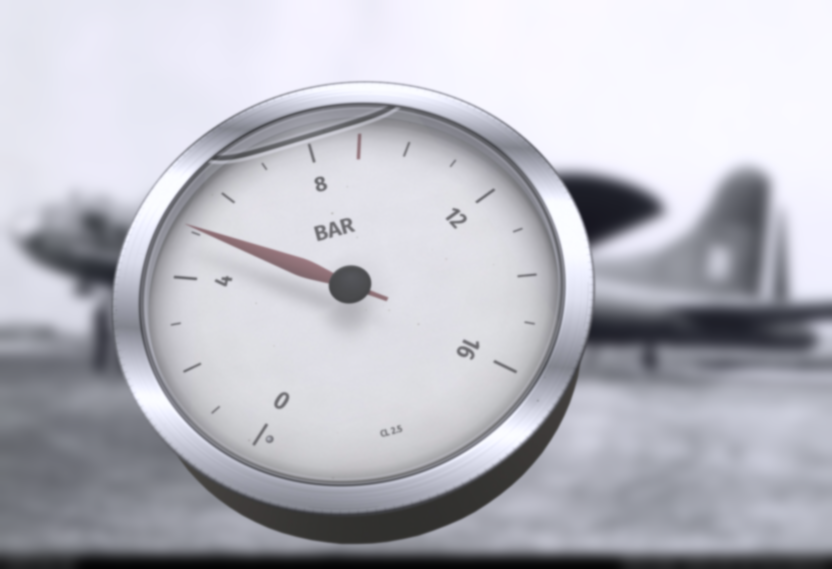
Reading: 5 bar
